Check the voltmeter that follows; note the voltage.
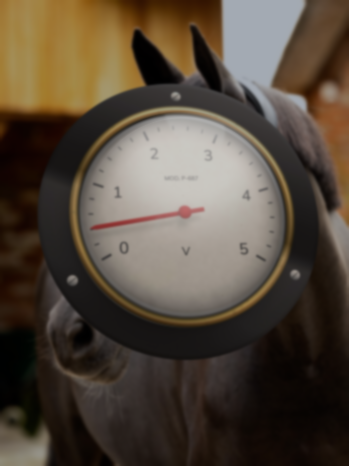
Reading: 0.4 V
